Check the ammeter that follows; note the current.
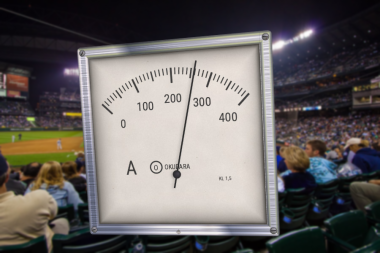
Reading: 260 A
